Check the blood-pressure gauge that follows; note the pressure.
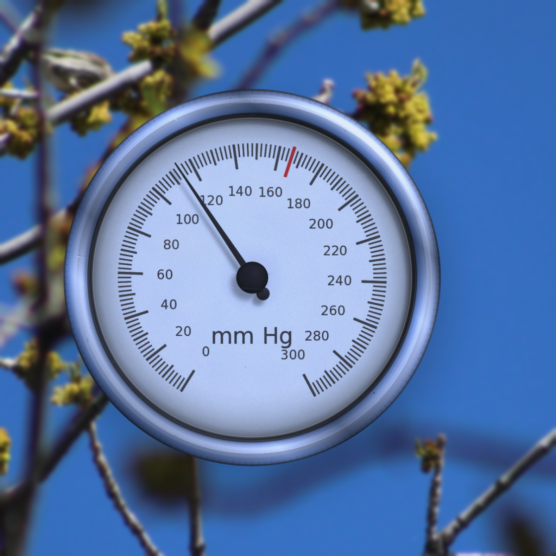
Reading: 114 mmHg
